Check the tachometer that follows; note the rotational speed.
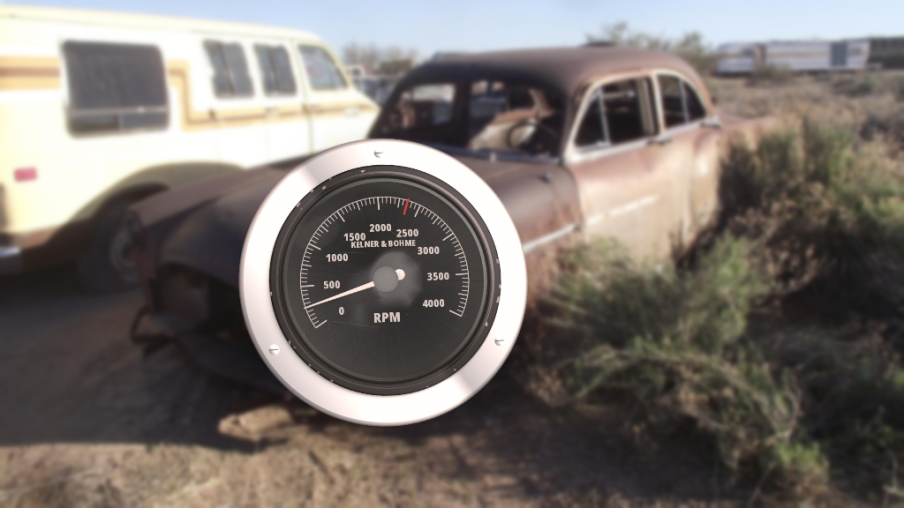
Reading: 250 rpm
